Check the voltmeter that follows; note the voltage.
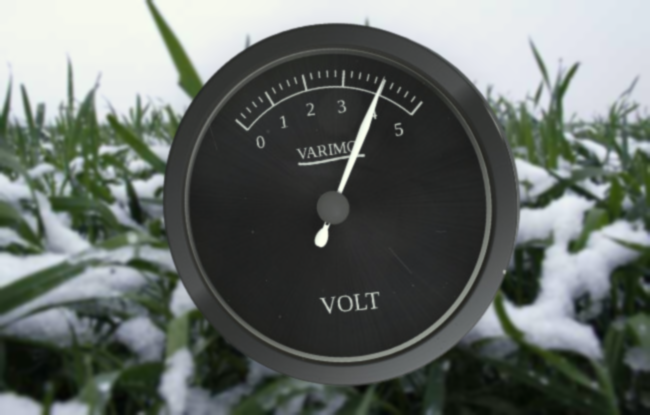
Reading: 4 V
